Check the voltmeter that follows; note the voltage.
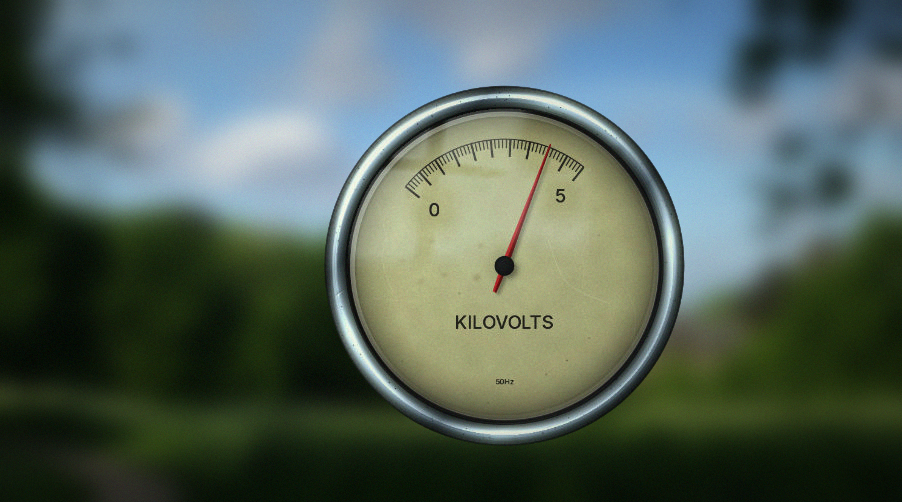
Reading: 4 kV
